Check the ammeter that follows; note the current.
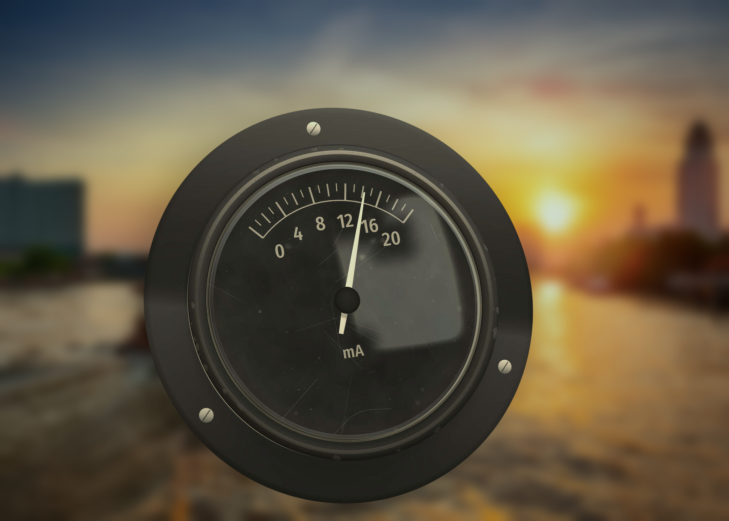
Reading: 14 mA
